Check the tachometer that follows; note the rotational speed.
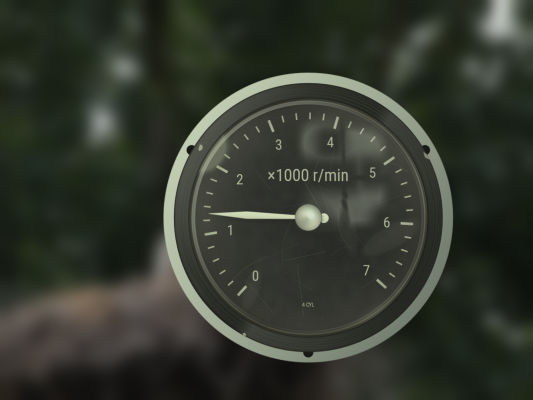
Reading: 1300 rpm
